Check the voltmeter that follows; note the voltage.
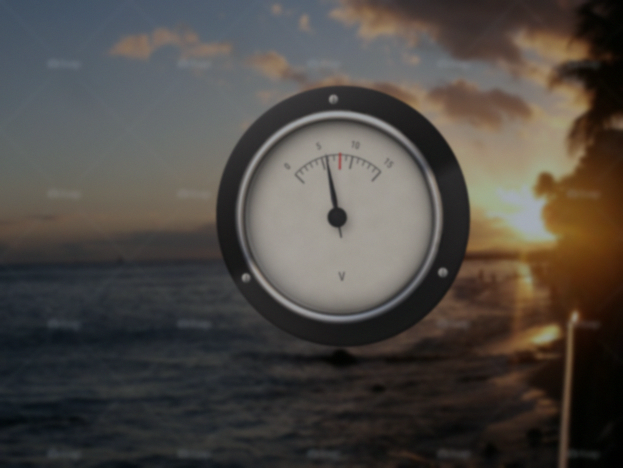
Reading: 6 V
